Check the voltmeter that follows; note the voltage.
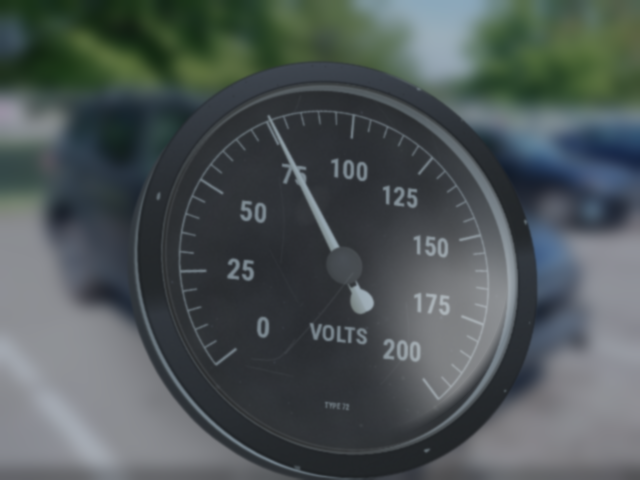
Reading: 75 V
